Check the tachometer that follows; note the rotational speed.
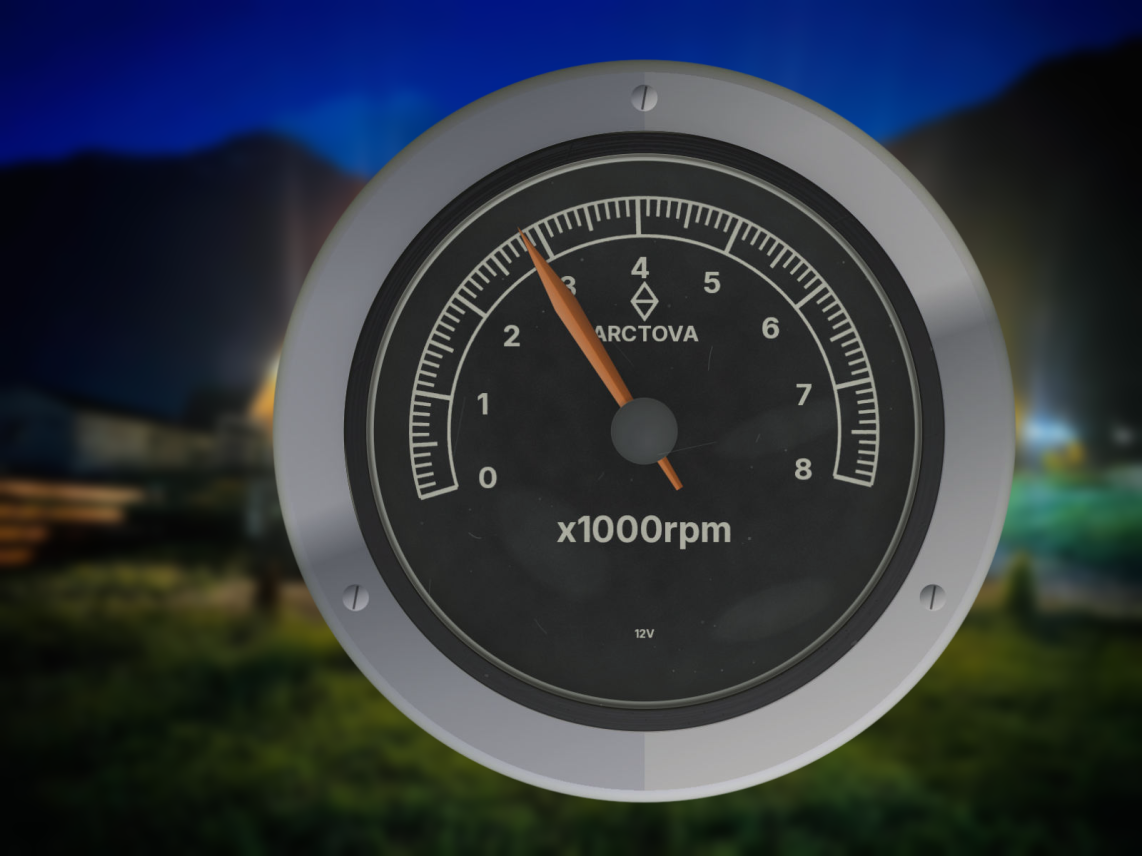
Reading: 2850 rpm
